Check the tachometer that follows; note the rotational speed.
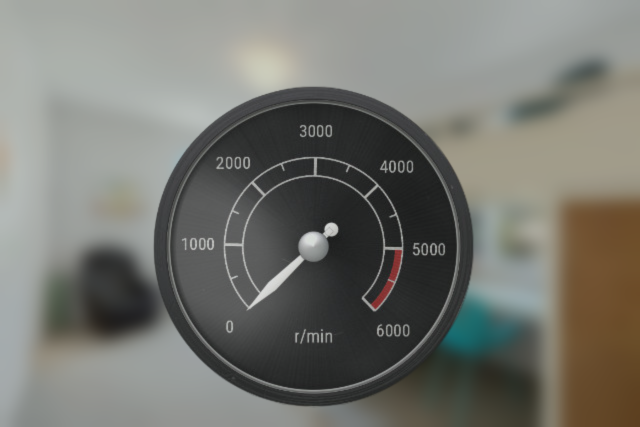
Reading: 0 rpm
